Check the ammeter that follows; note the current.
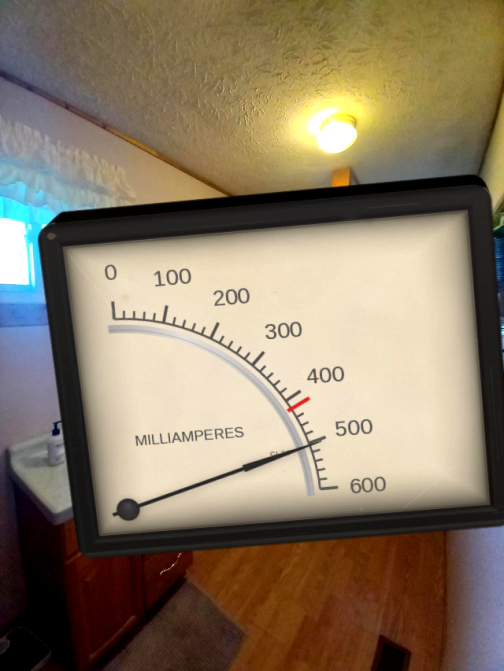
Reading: 500 mA
